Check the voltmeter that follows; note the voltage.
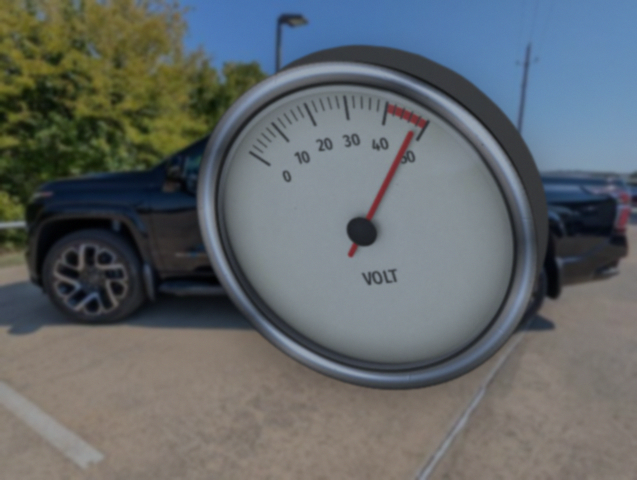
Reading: 48 V
